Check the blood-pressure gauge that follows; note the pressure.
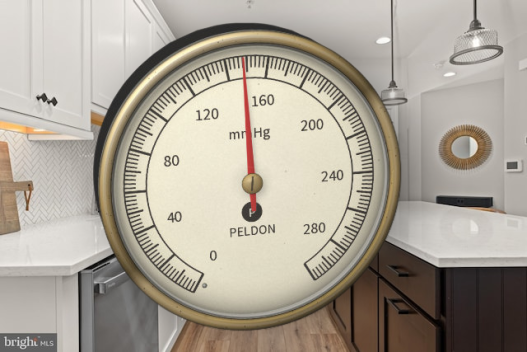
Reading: 148 mmHg
